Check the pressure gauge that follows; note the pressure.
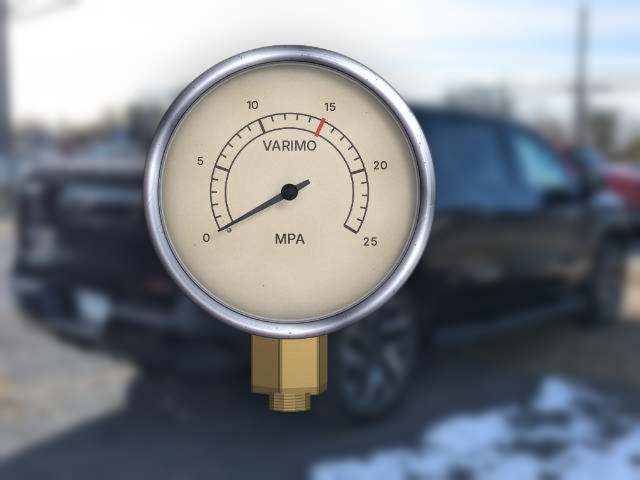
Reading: 0 MPa
